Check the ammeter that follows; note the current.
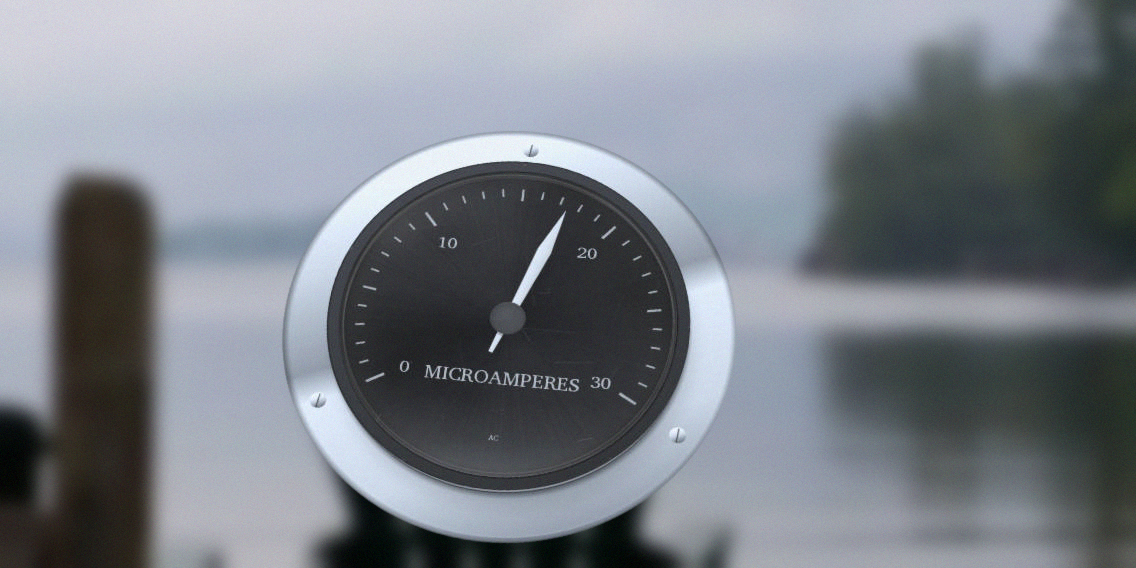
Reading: 17.5 µA
